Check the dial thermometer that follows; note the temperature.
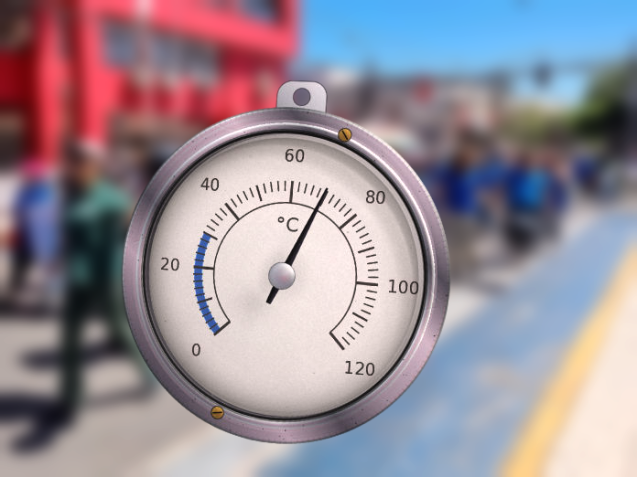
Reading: 70 °C
